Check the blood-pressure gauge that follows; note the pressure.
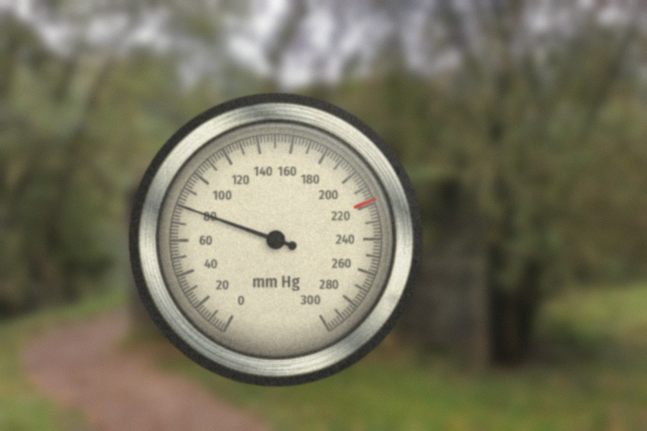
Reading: 80 mmHg
